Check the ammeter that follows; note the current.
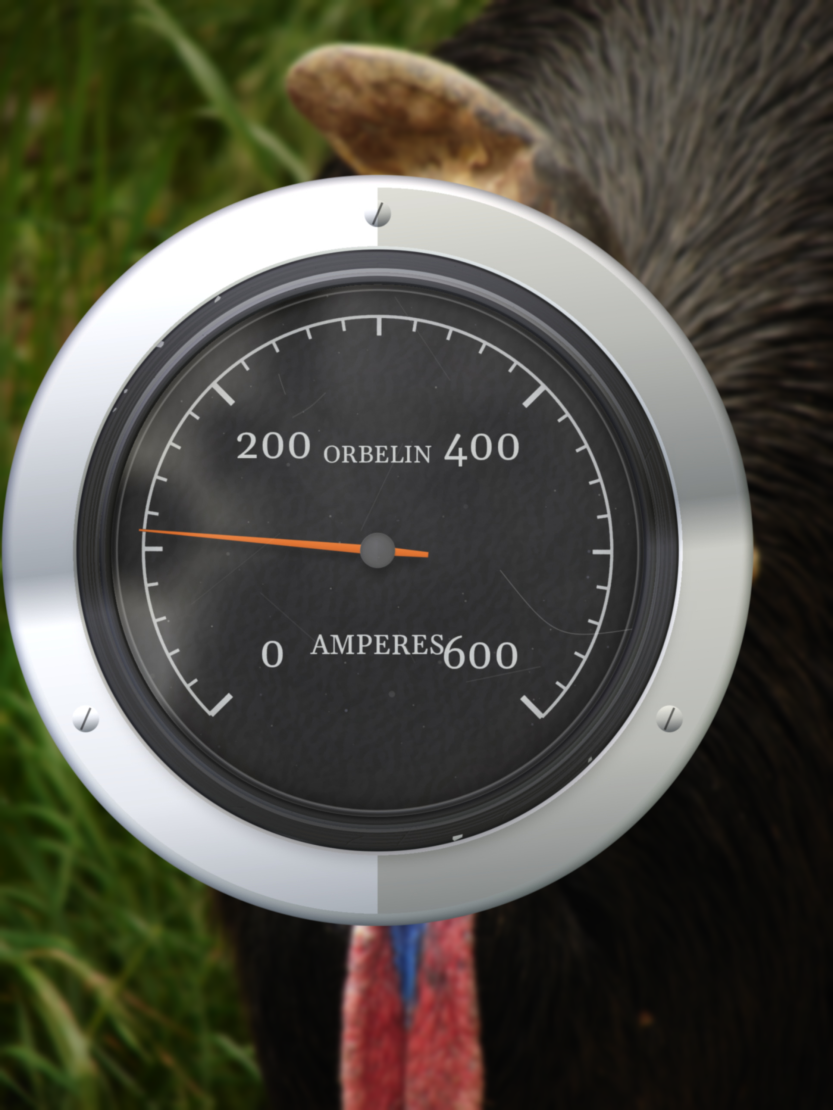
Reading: 110 A
